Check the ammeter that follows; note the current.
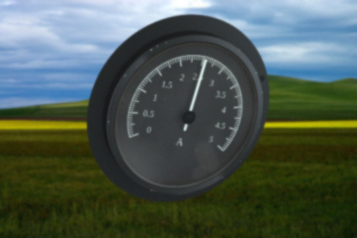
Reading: 2.5 A
